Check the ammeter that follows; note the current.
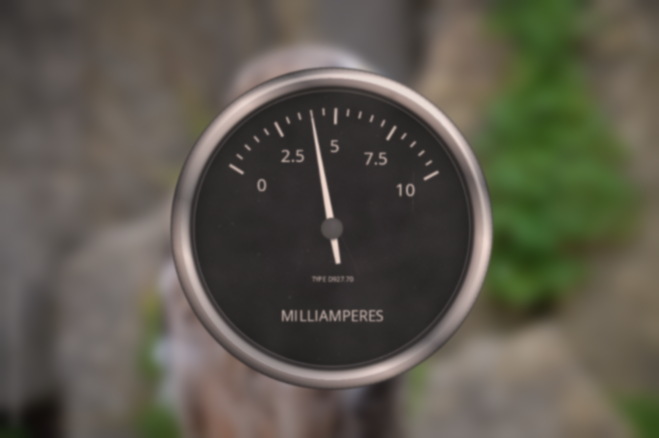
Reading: 4 mA
